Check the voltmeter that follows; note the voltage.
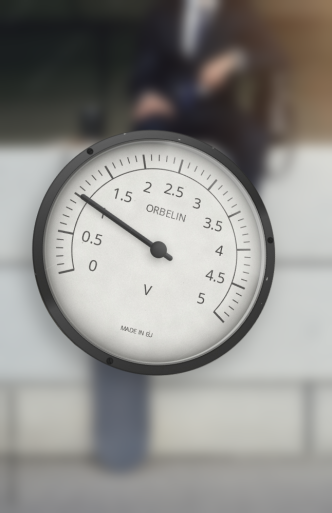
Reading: 1 V
